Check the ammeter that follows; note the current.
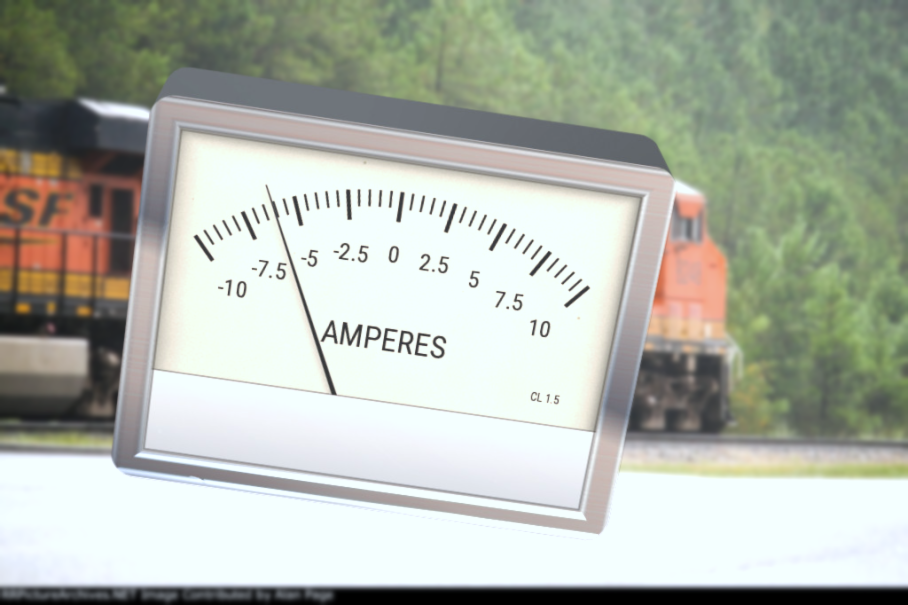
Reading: -6 A
